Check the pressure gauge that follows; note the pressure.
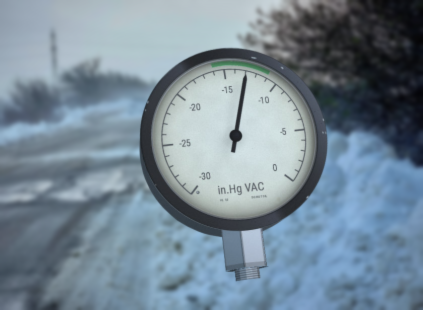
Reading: -13 inHg
